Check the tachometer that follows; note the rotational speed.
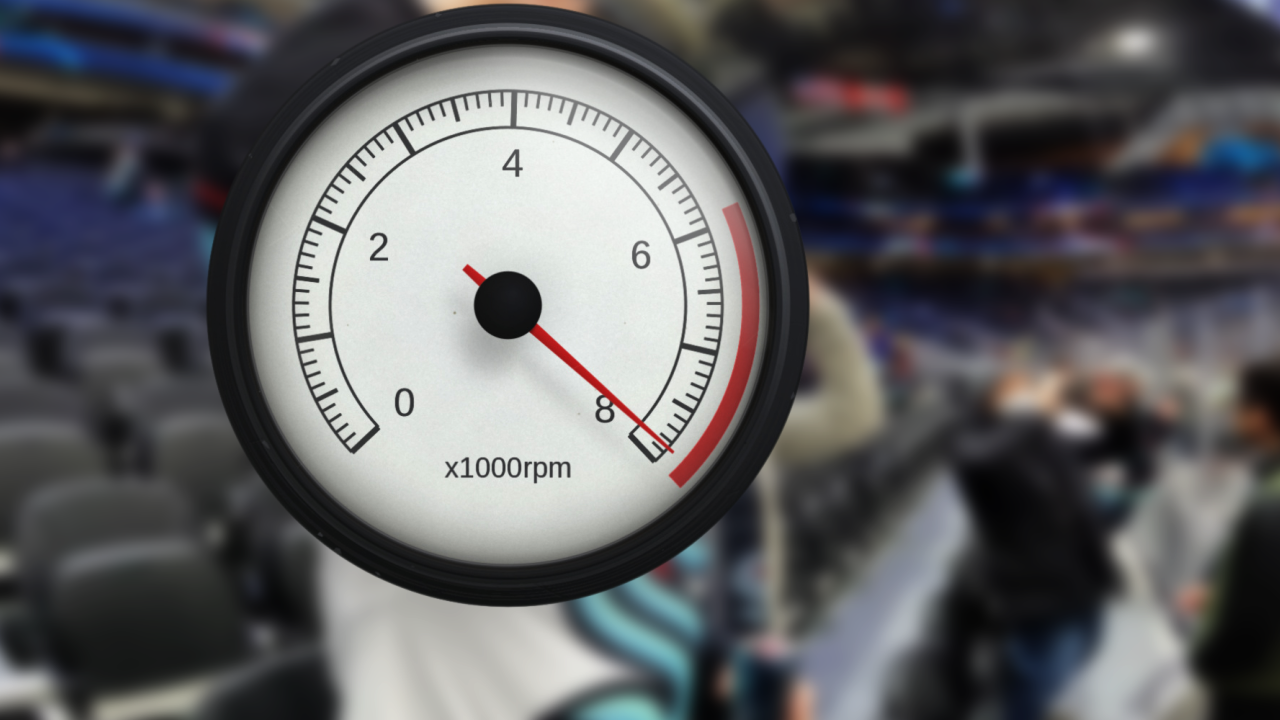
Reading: 7850 rpm
